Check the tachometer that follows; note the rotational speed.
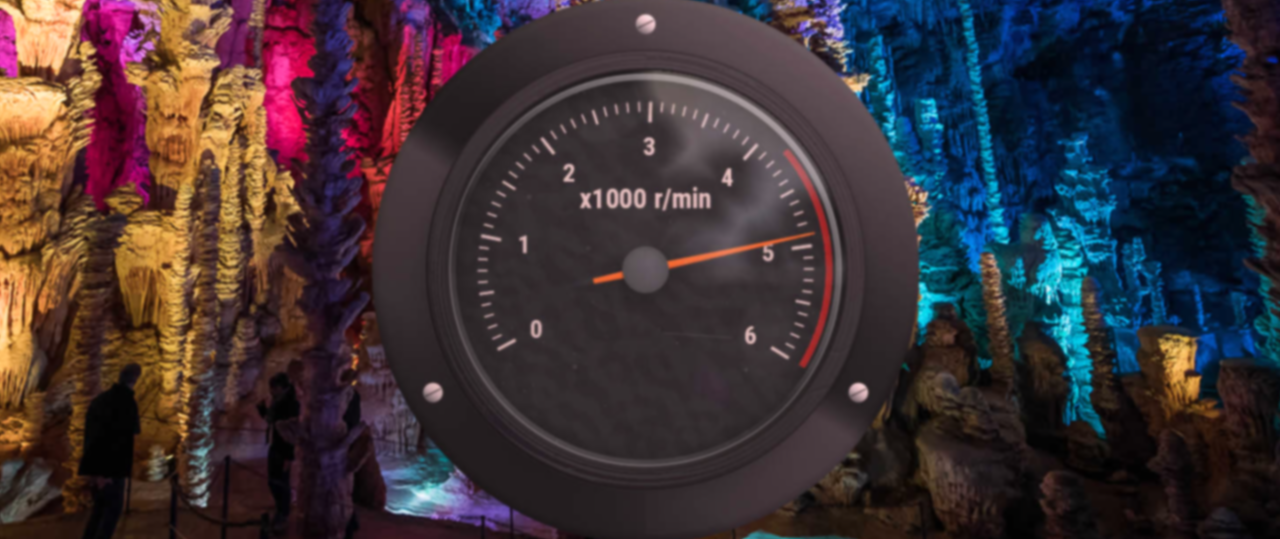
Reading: 4900 rpm
